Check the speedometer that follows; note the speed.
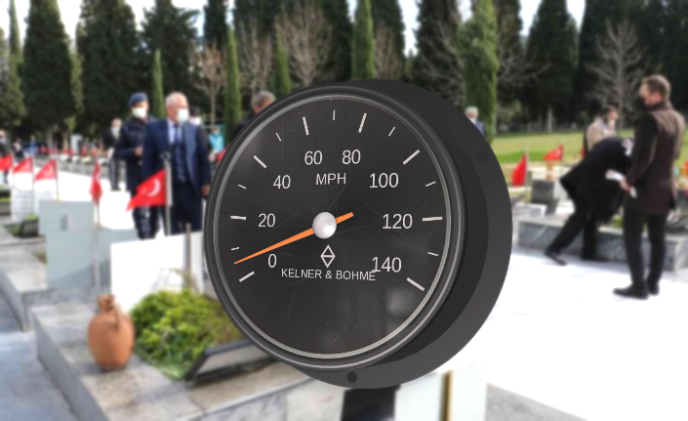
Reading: 5 mph
